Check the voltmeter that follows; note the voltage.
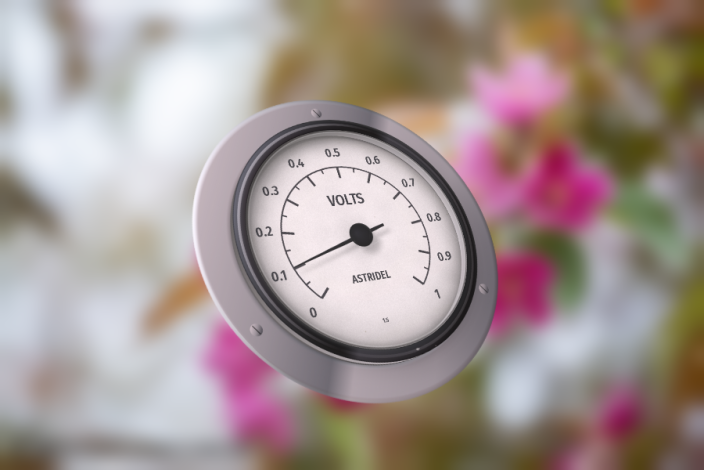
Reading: 0.1 V
